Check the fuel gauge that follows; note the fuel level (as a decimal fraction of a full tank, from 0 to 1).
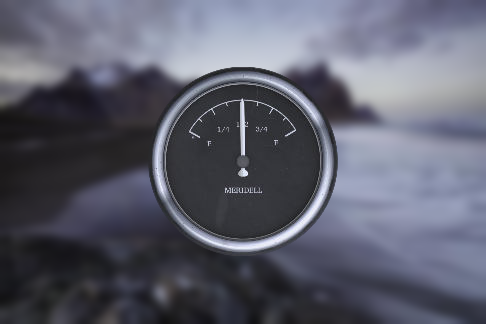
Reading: 0.5
